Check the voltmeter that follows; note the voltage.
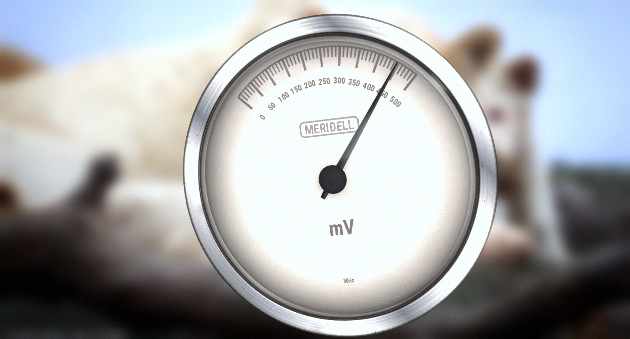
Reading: 450 mV
